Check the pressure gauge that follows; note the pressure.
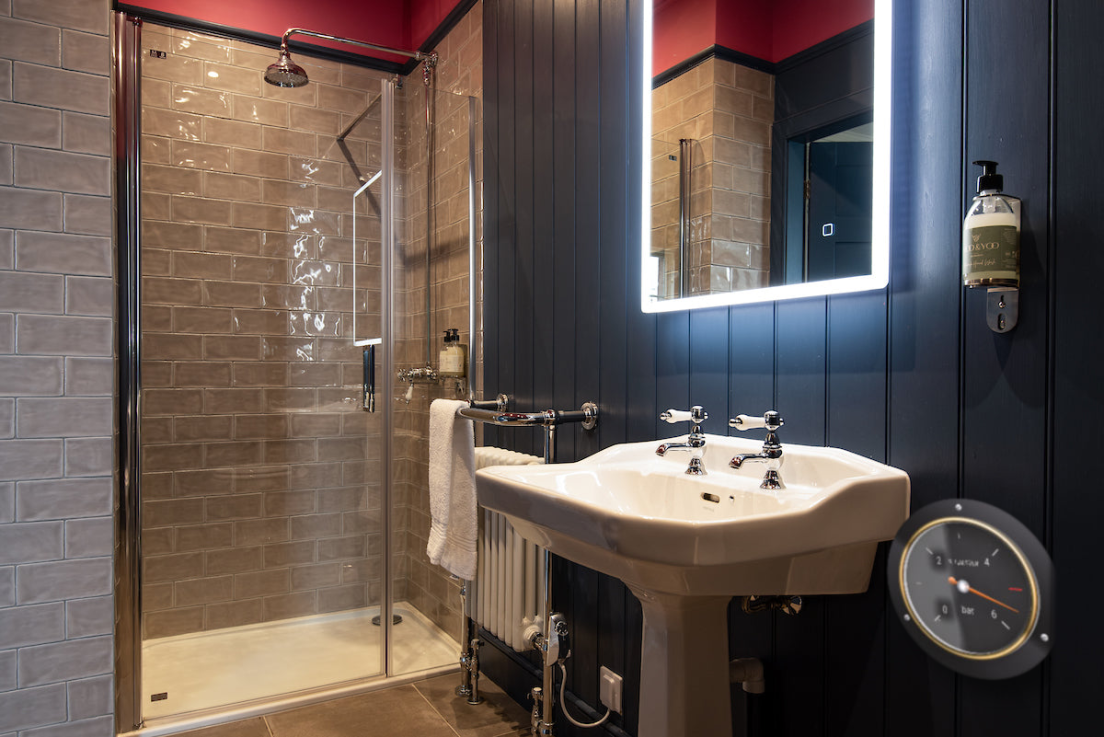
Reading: 5.5 bar
